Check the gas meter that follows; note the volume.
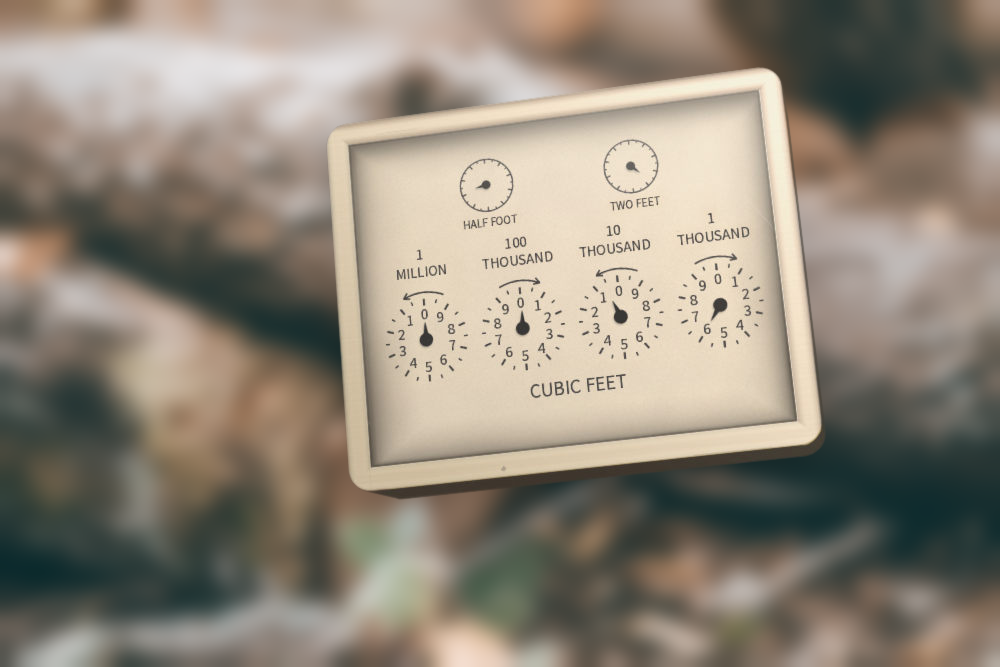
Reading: 600 ft³
